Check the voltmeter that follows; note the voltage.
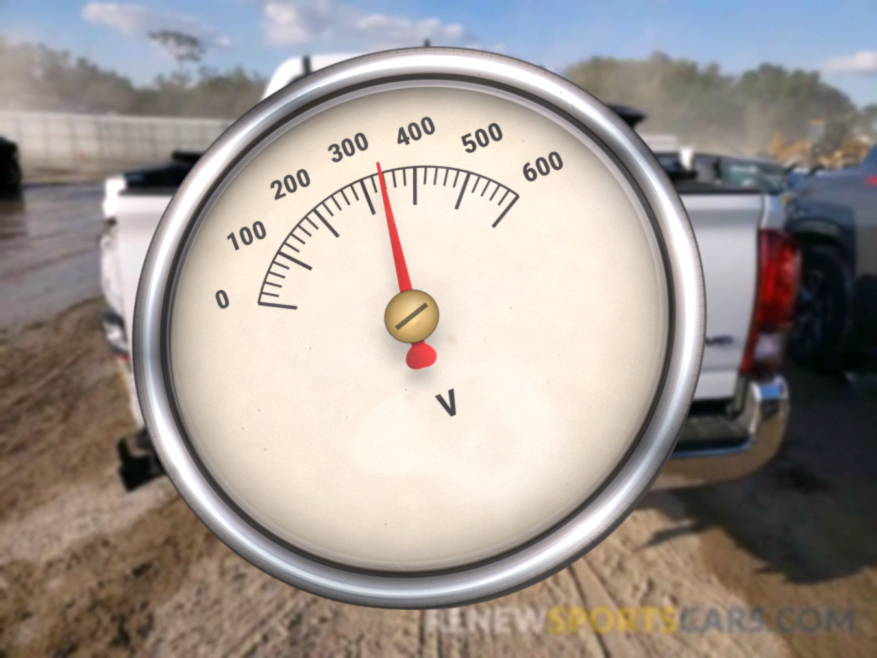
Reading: 340 V
